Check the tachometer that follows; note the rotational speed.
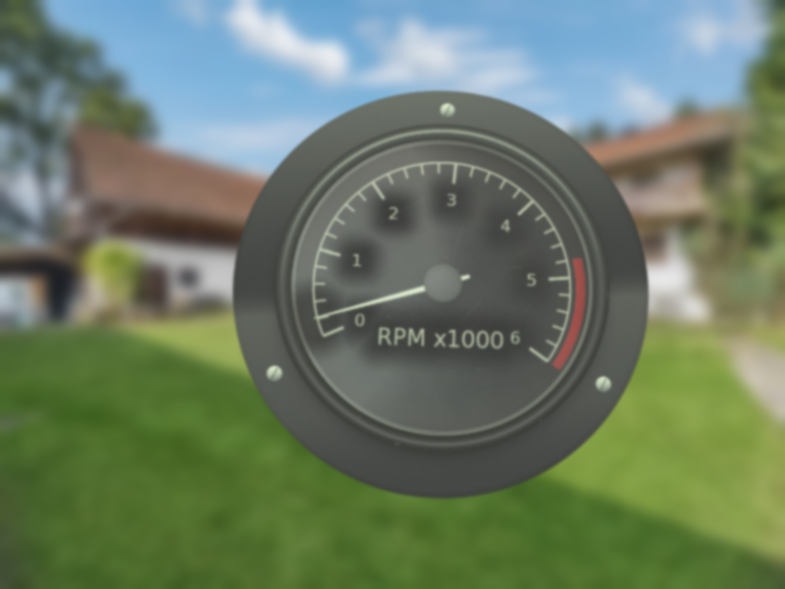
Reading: 200 rpm
